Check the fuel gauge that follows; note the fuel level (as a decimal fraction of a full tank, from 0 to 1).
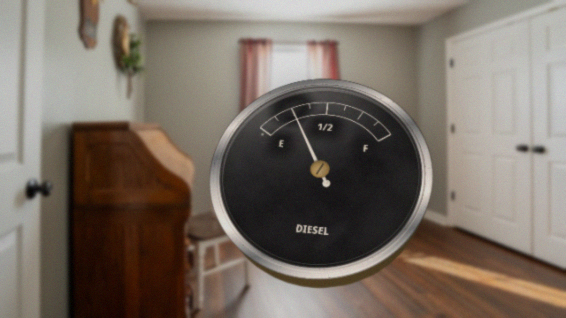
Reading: 0.25
